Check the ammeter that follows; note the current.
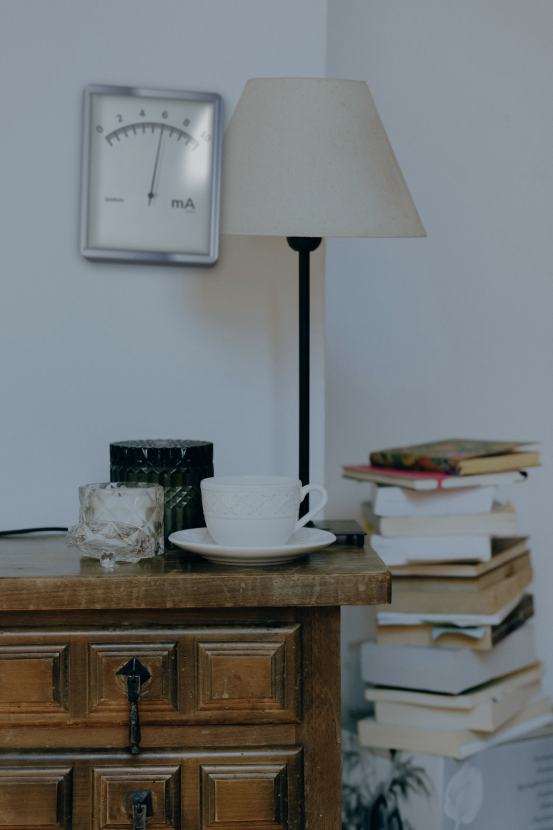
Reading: 6 mA
